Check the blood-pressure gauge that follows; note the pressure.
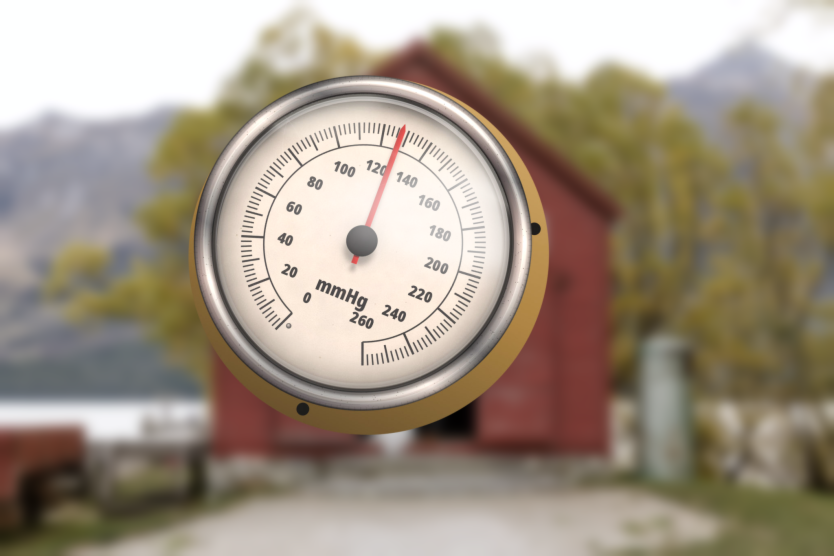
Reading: 128 mmHg
